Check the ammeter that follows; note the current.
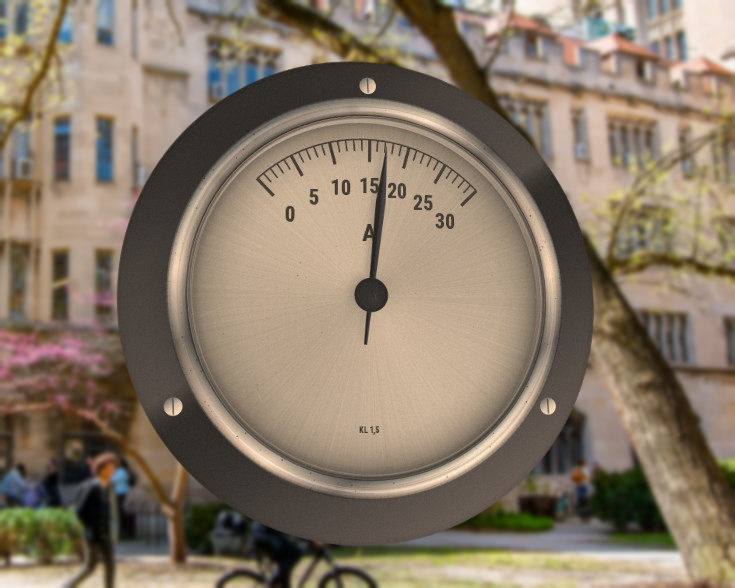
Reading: 17 A
